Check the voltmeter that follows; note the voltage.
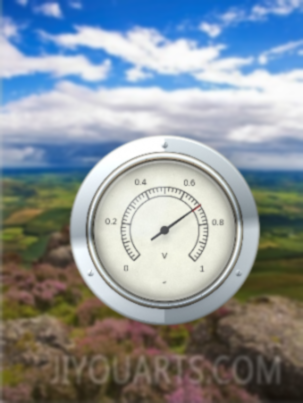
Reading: 0.7 V
